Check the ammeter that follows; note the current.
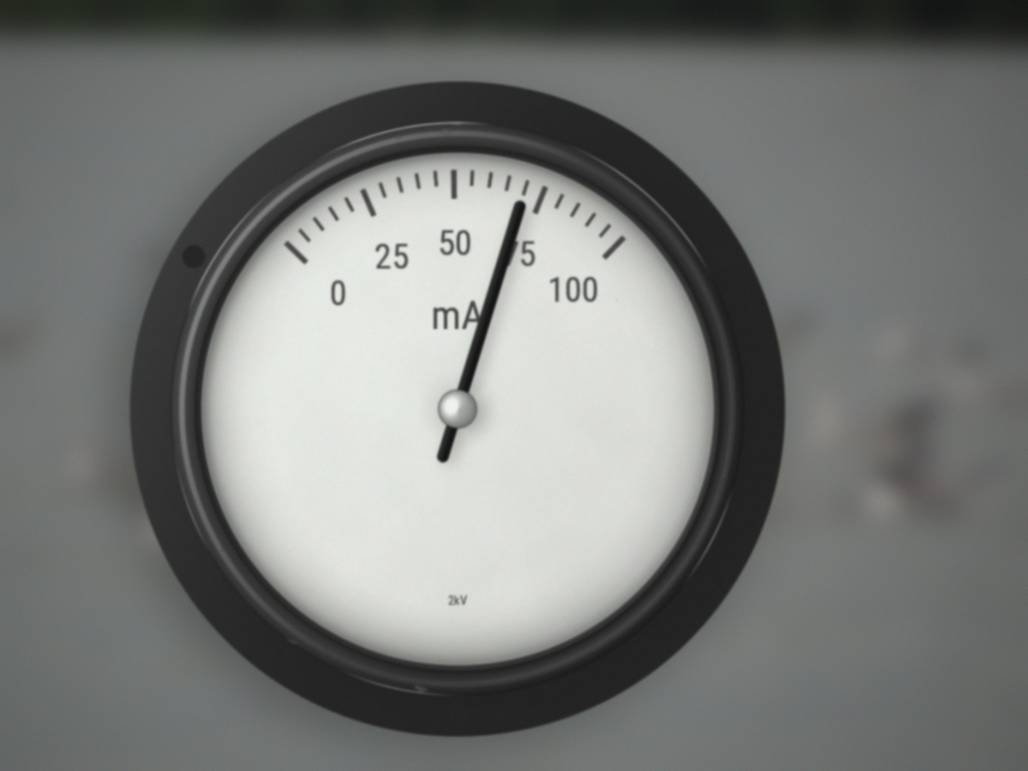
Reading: 70 mA
